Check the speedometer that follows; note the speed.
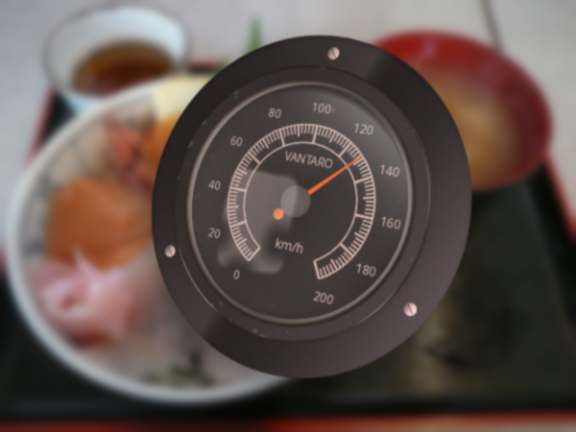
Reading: 130 km/h
